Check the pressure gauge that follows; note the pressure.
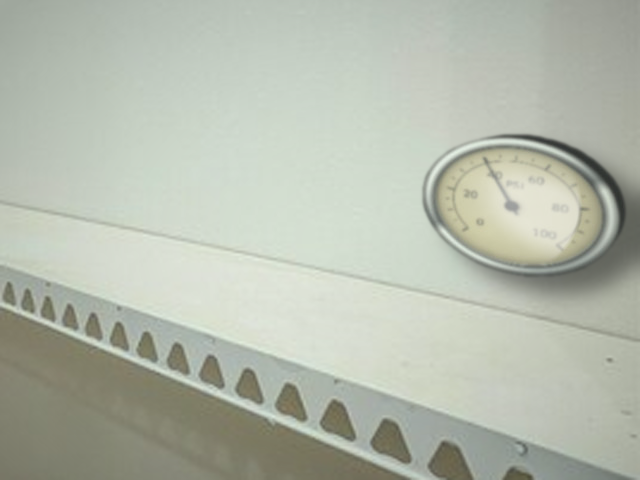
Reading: 40 psi
